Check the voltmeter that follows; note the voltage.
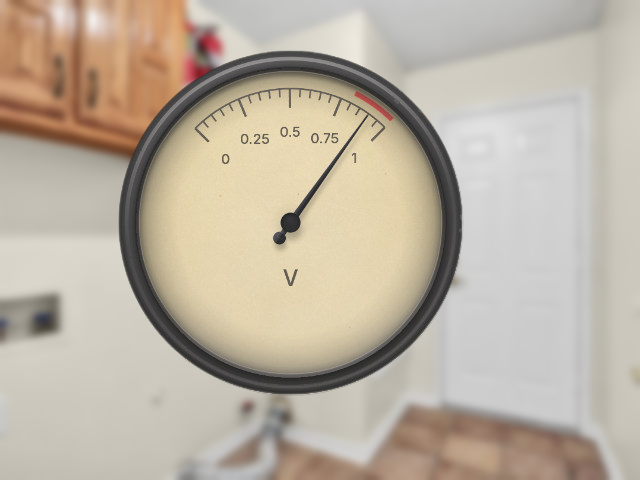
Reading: 0.9 V
